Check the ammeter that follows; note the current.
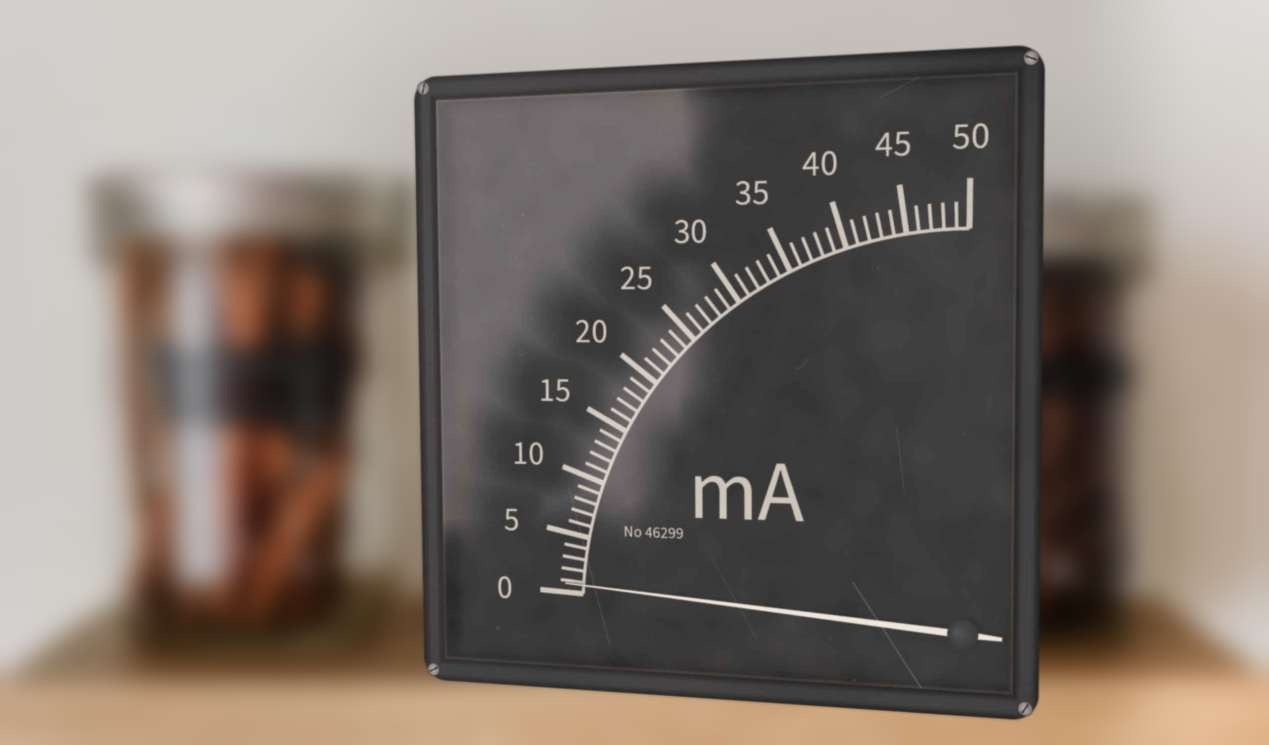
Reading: 1 mA
